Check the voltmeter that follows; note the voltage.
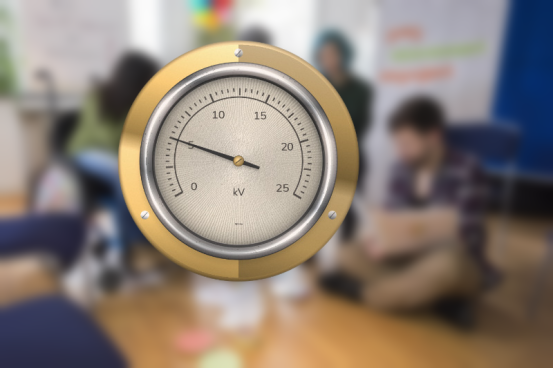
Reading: 5 kV
